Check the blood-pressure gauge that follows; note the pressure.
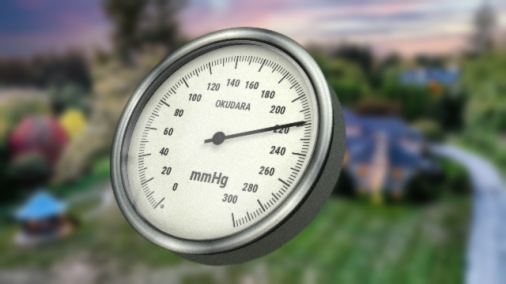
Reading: 220 mmHg
